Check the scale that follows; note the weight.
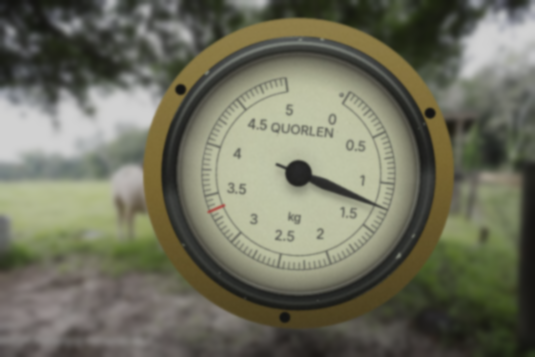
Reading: 1.25 kg
